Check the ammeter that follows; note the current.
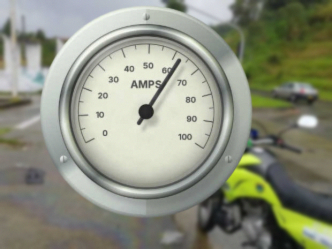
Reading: 62.5 A
